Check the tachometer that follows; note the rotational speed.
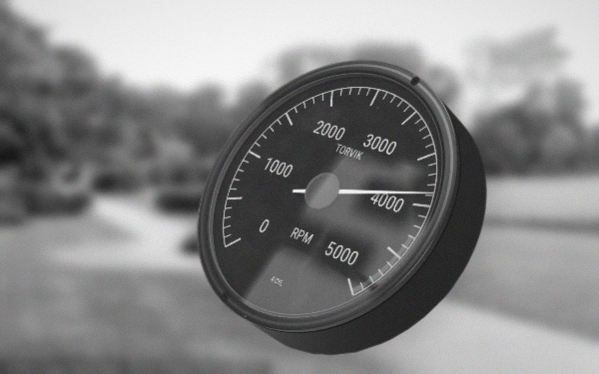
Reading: 3900 rpm
